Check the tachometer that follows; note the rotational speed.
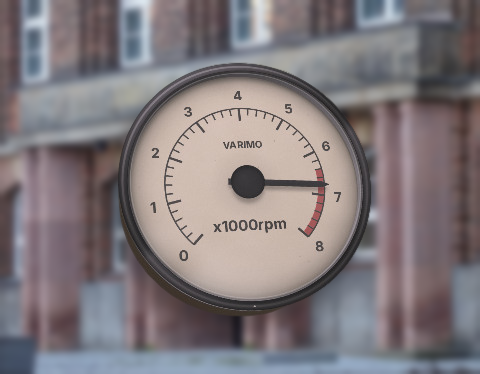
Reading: 6800 rpm
